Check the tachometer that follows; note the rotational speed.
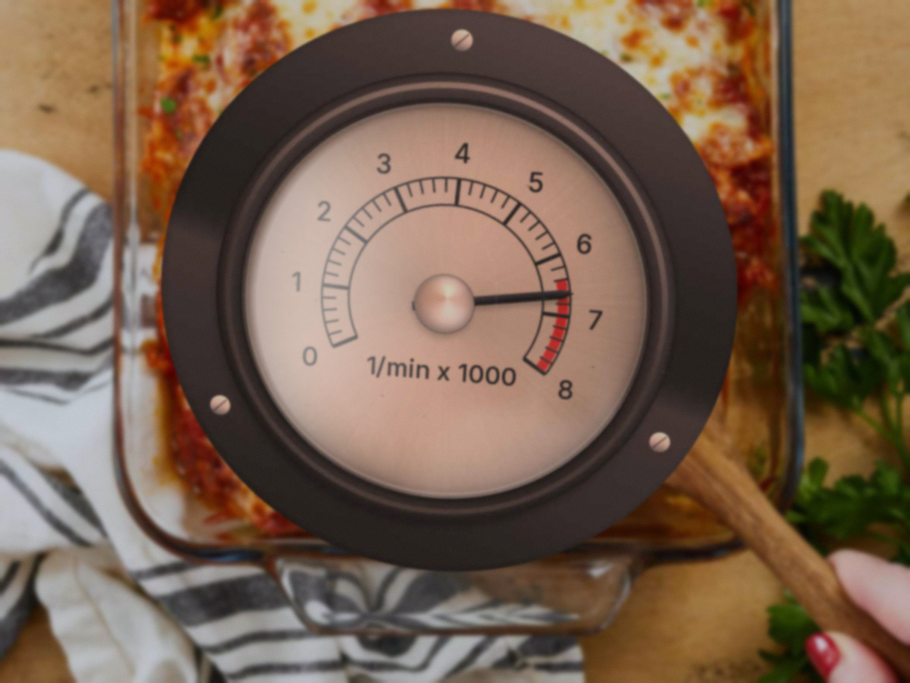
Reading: 6600 rpm
